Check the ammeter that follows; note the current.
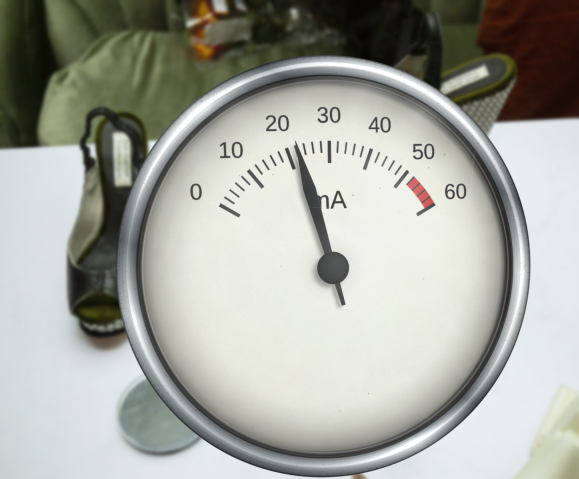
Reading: 22 mA
